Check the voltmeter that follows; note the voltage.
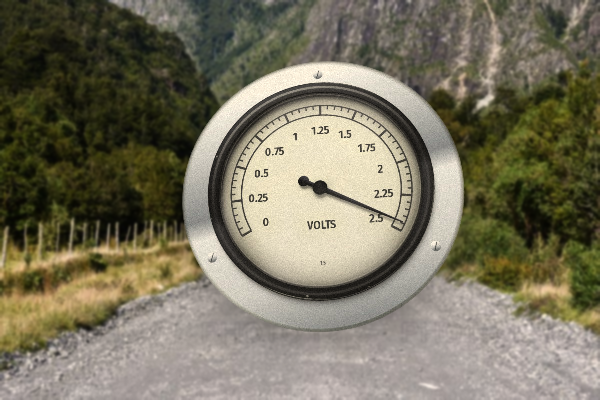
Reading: 2.45 V
